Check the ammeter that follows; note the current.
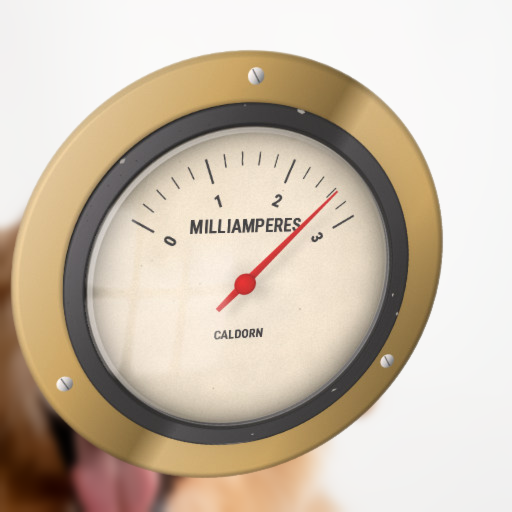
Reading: 2.6 mA
